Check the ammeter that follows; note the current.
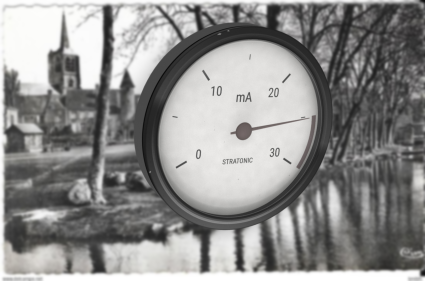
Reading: 25 mA
